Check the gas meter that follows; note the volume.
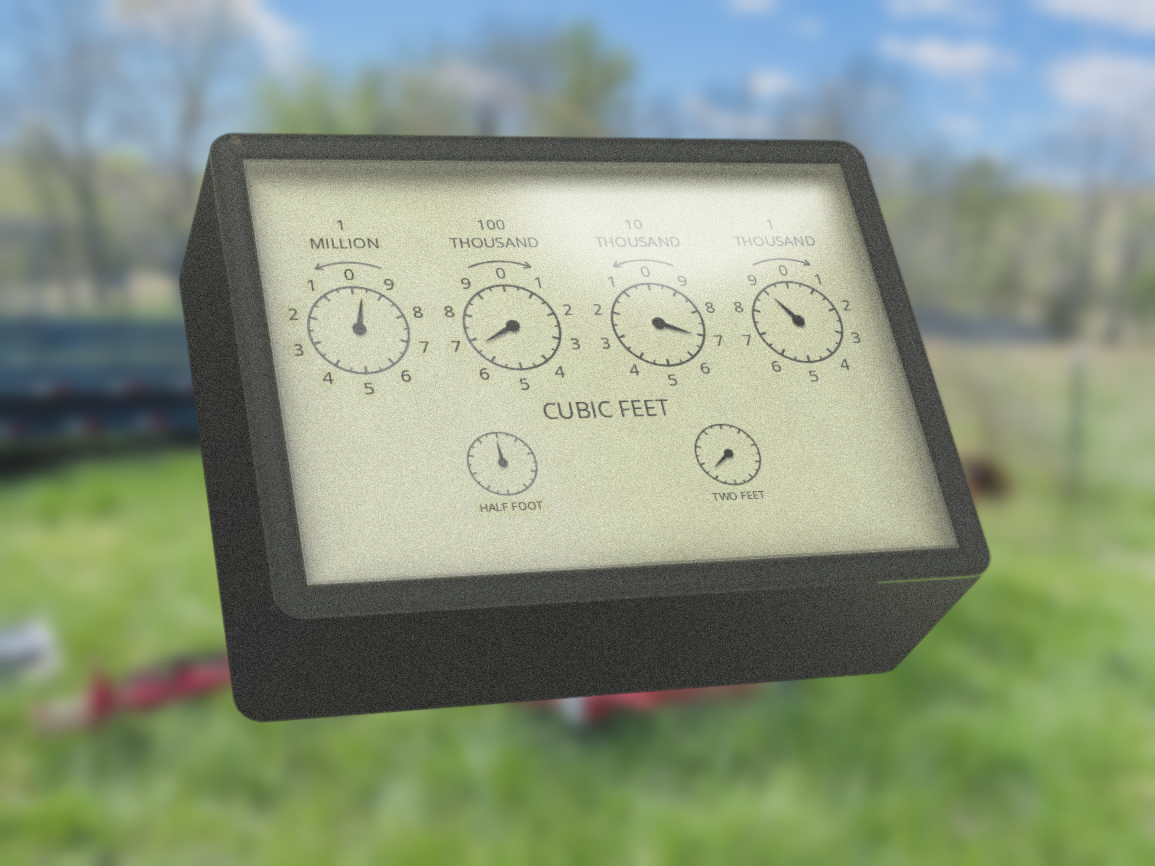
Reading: 966900 ft³
